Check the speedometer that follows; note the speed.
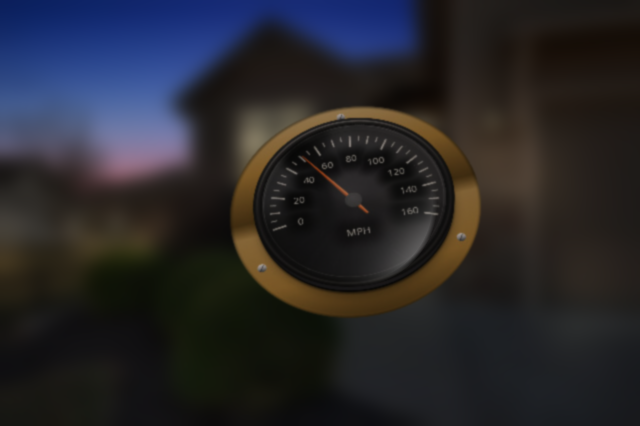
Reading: 50 mph
